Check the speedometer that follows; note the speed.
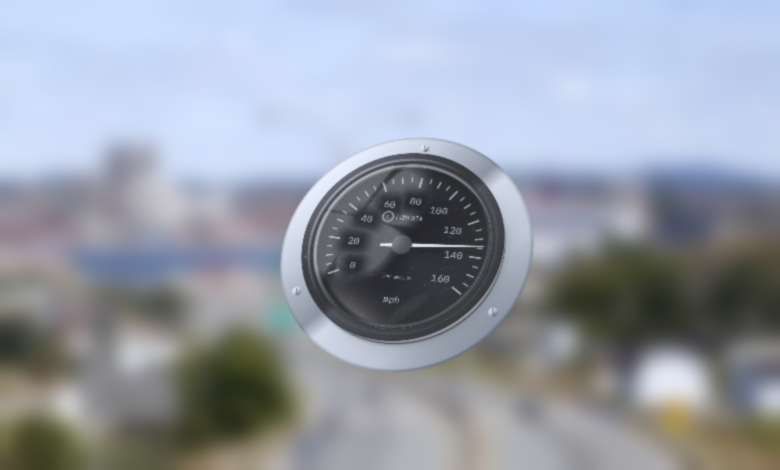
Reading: 135 mph
